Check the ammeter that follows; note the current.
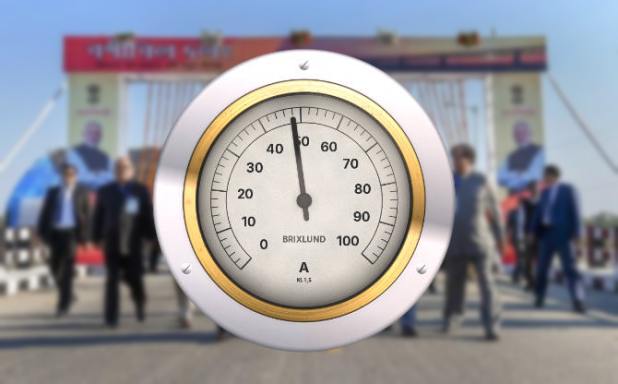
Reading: 48 A
